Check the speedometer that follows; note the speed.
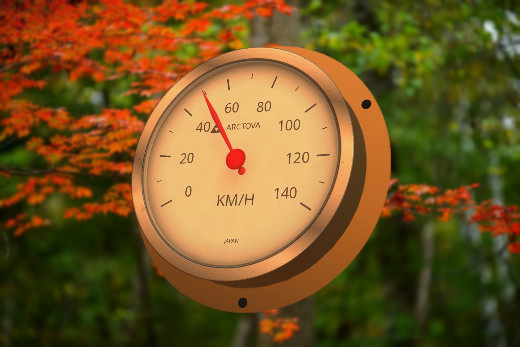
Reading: 50 km/h
